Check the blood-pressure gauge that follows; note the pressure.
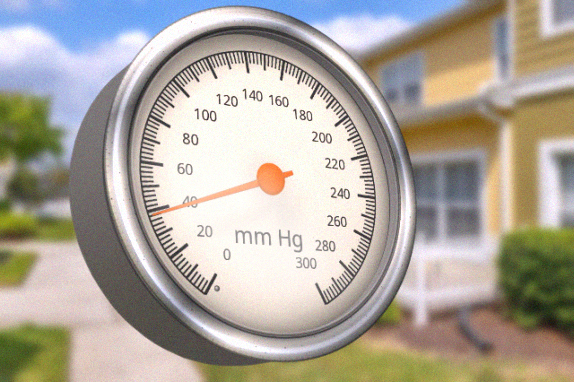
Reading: 38 mmHg
